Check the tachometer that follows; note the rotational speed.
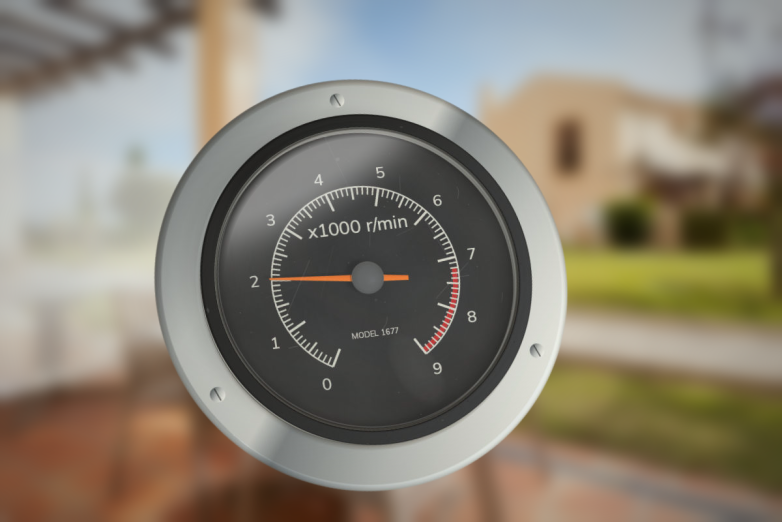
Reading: 2000 rpm
